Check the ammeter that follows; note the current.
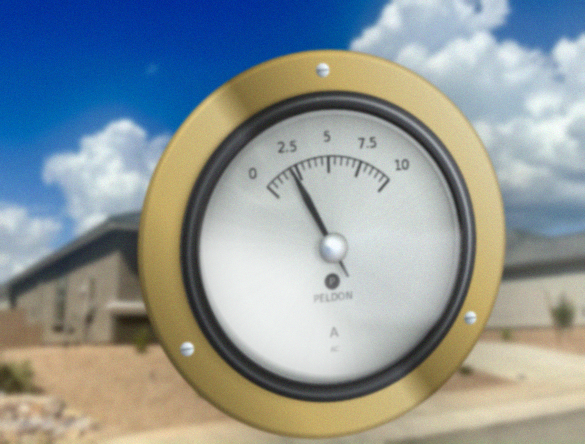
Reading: 2 A
